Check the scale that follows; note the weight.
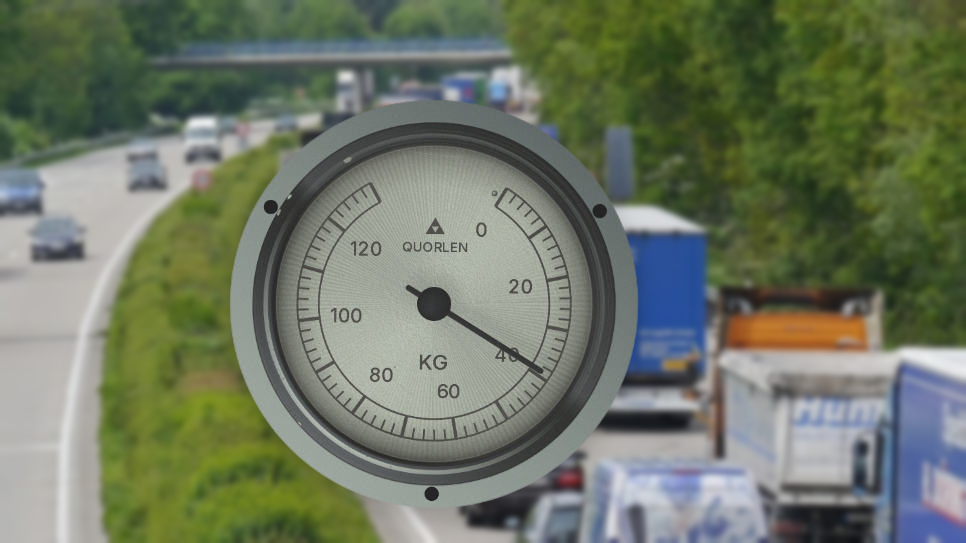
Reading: 39 kg
